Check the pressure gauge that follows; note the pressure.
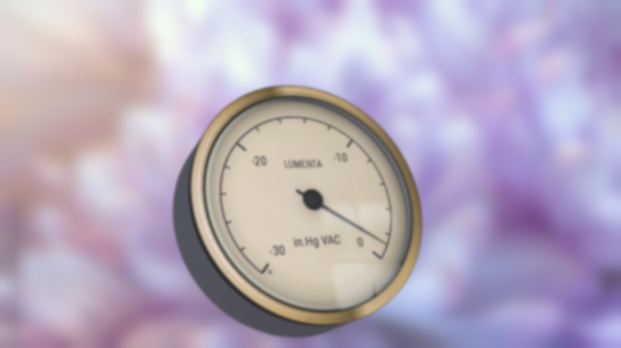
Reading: -1 inHg
